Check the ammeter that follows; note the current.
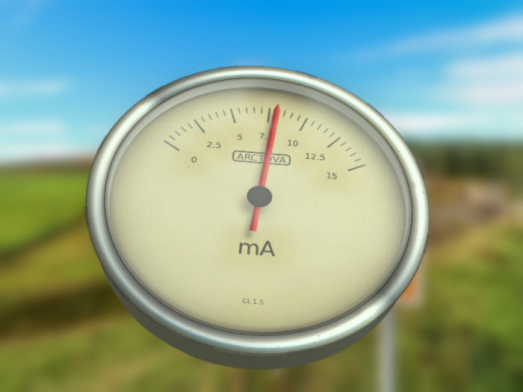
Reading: 8 mA
